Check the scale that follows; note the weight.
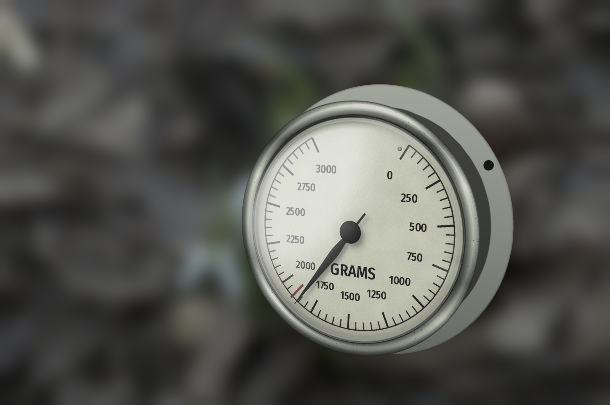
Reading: 1850 g
